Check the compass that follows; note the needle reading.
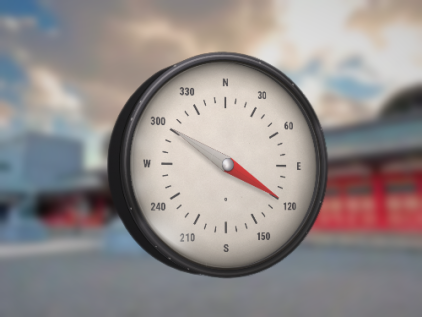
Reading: 120 °
